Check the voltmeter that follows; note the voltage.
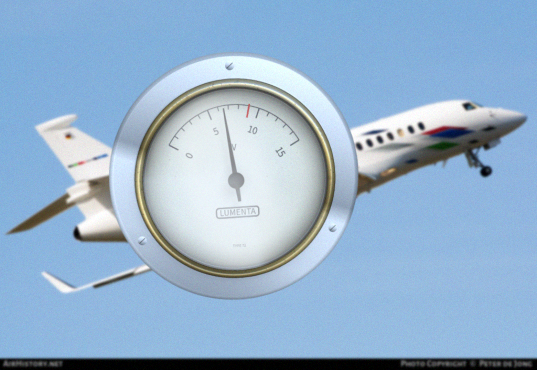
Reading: 6.5 V
